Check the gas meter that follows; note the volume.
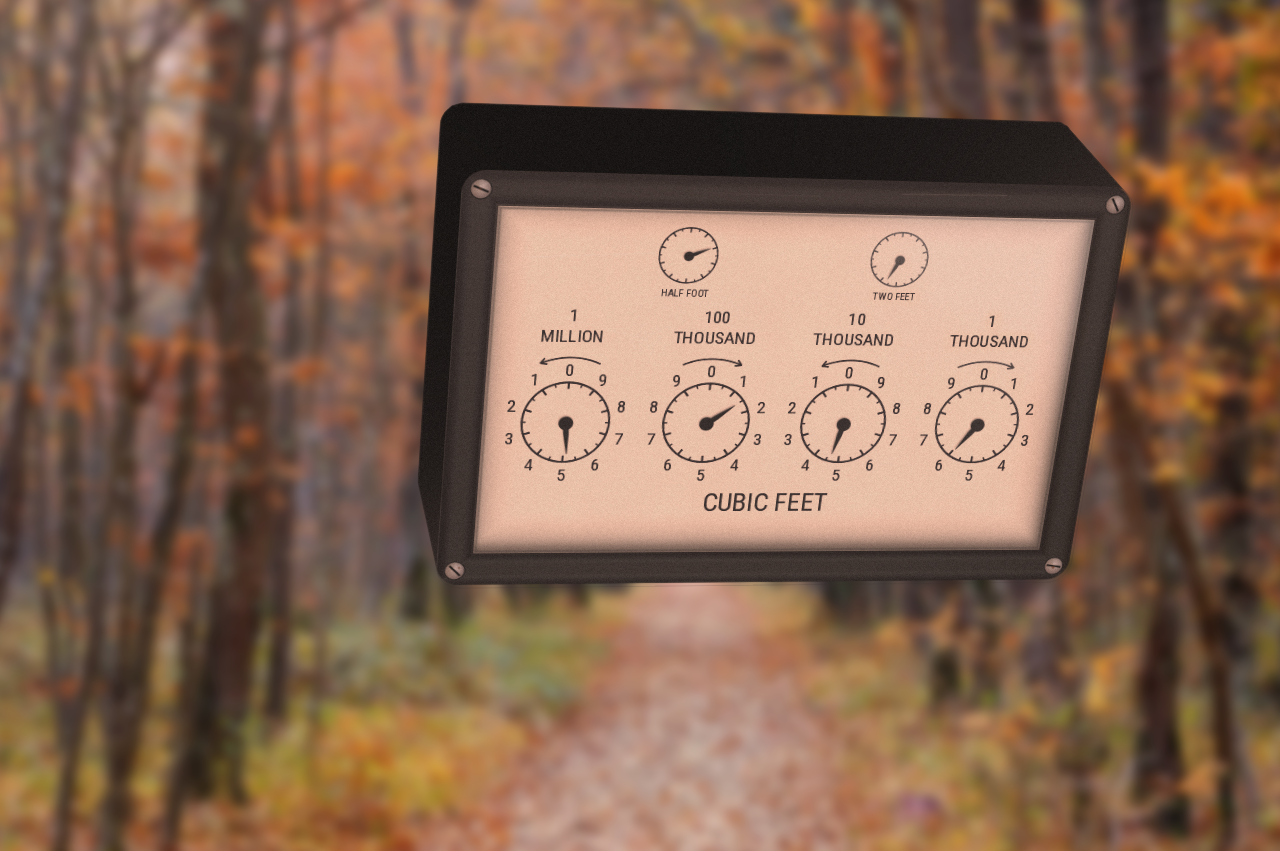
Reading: 514600 ft³
